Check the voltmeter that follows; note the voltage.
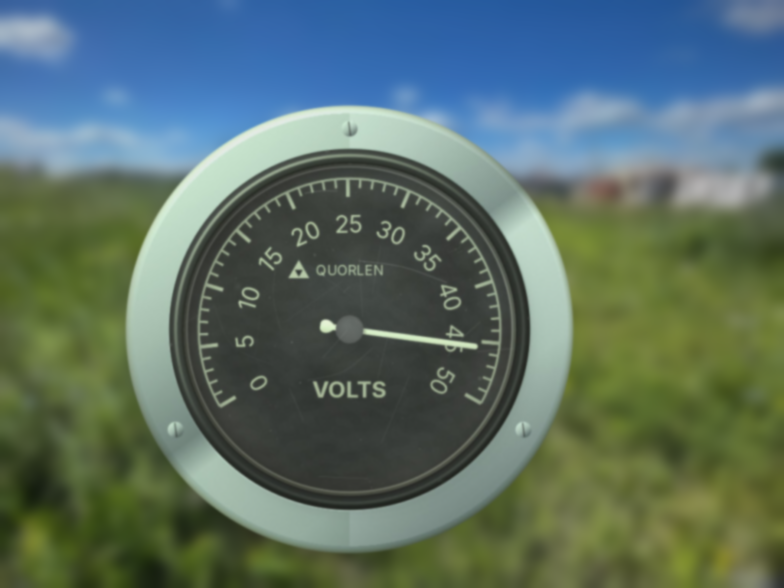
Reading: 45.5 V
